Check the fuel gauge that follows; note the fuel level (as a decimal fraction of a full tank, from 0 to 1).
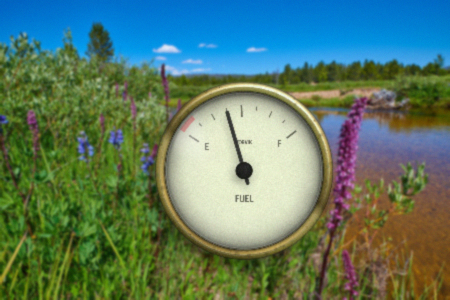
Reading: 0.375
